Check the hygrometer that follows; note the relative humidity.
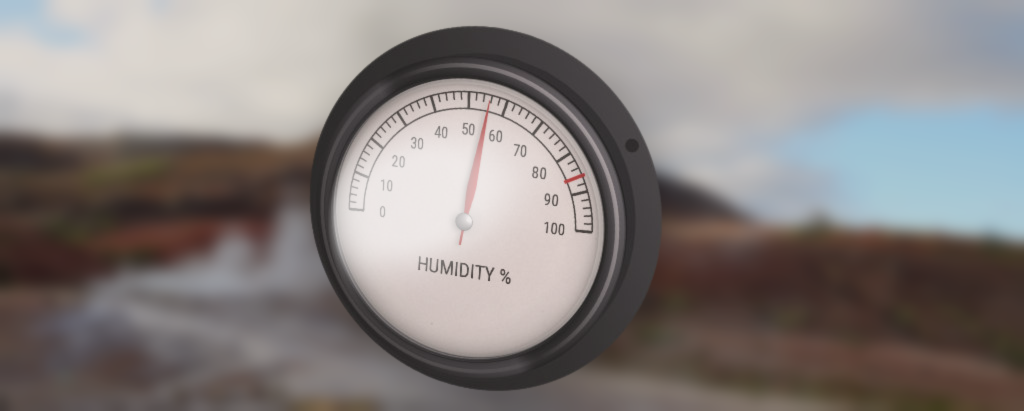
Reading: 56 %
